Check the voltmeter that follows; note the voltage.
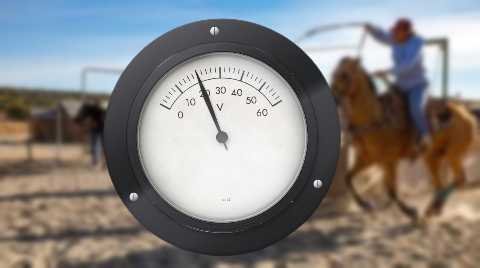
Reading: 20 V
